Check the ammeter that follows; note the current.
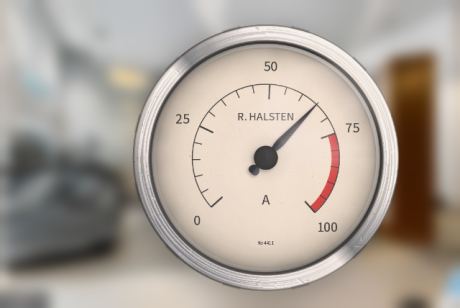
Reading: 65 A
